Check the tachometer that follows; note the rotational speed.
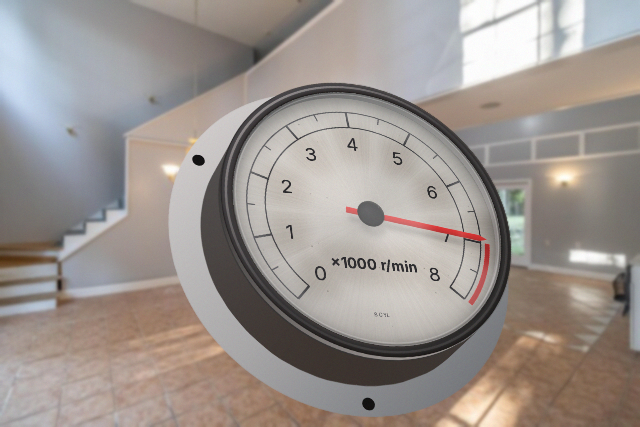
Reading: 7000 rpm
